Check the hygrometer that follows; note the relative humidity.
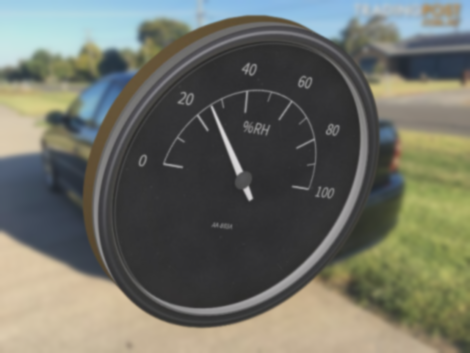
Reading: 25 %
